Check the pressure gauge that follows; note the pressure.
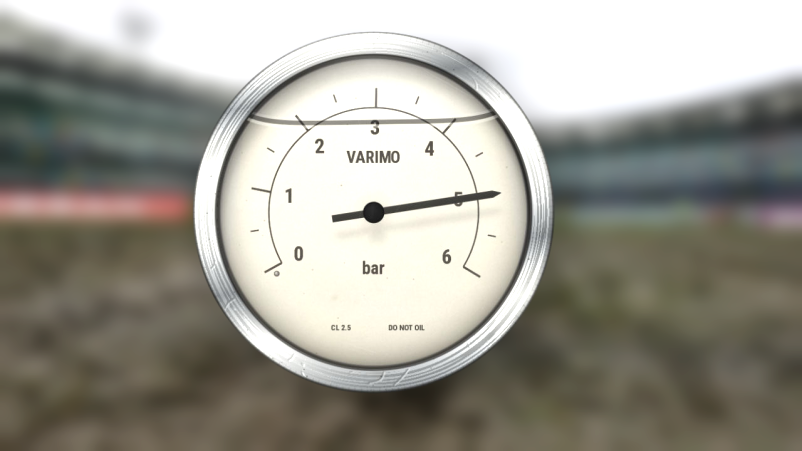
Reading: 5 bar
